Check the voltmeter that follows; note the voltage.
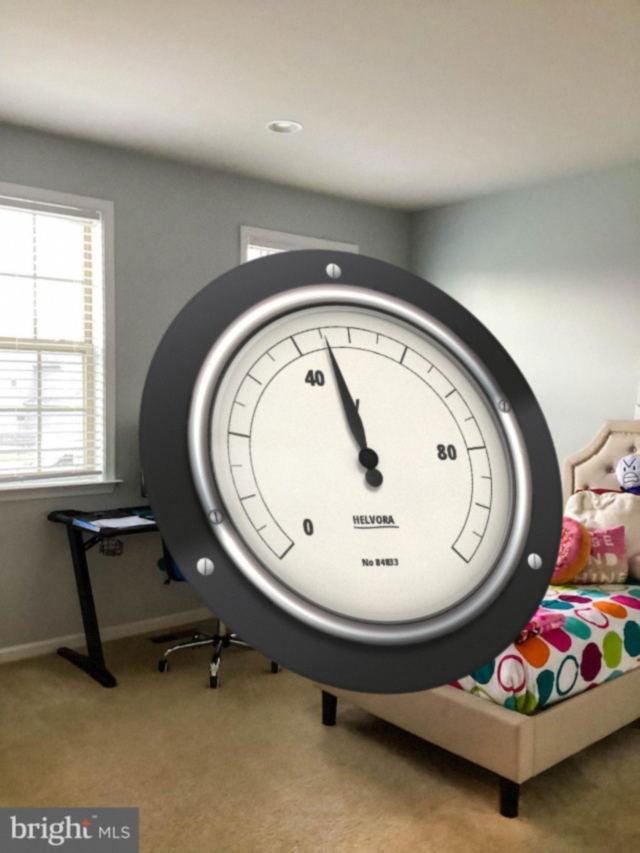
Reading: 45 V
